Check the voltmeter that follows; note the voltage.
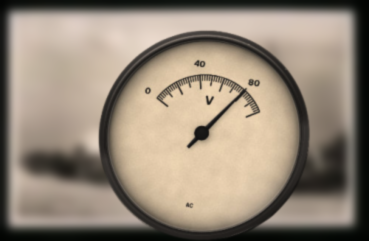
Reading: 80 V
